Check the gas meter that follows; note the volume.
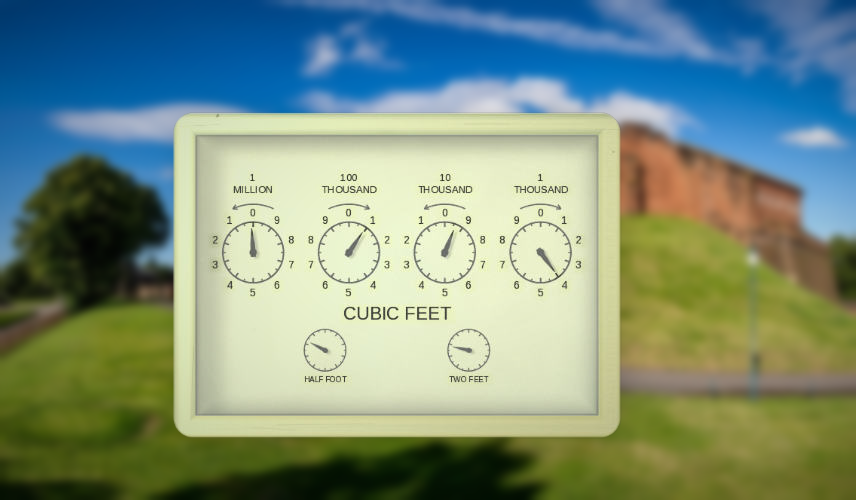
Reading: 9400 ft³
